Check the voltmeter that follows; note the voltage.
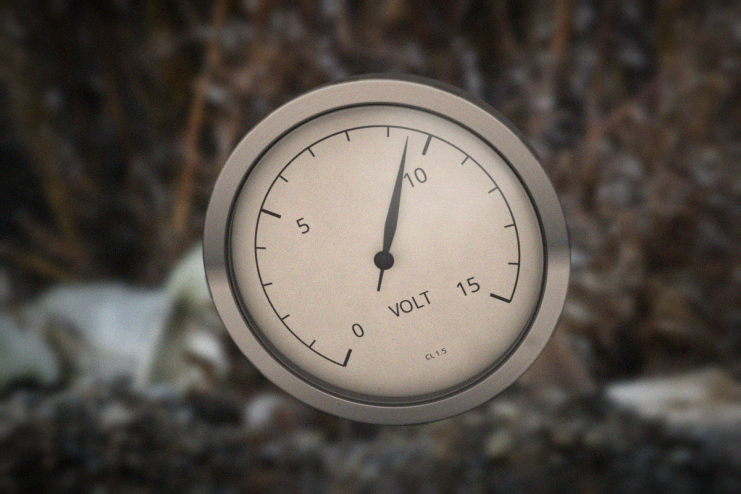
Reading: 9.5 V
